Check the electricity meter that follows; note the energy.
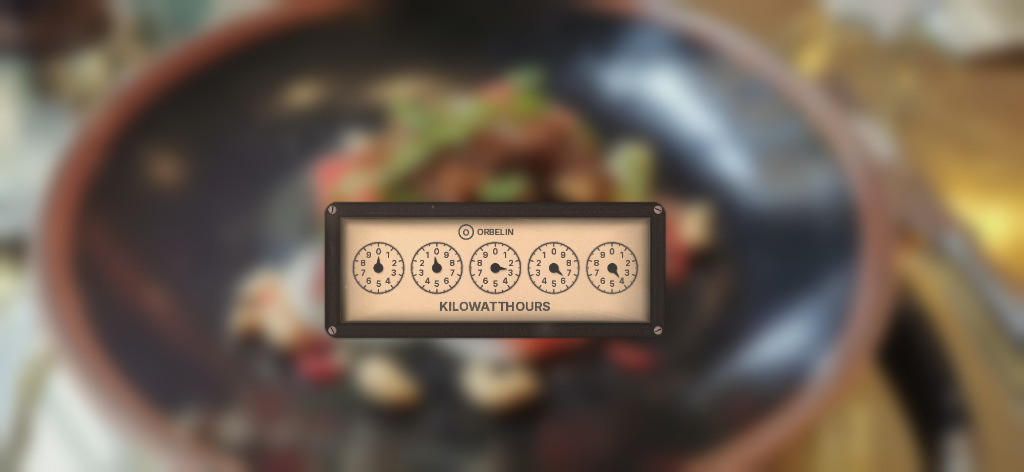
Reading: 264 kWh
